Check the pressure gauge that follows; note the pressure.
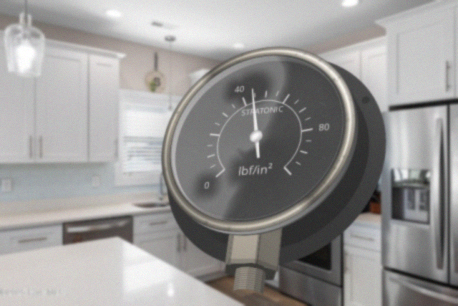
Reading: 45 psi
